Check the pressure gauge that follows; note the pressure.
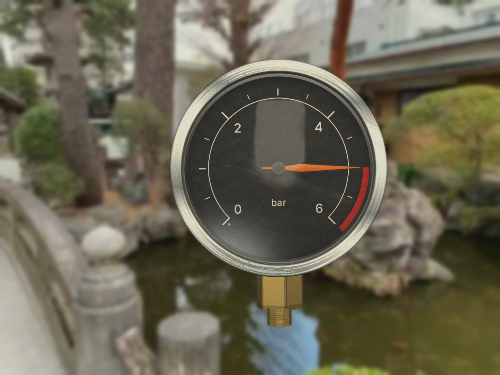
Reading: 5 bar
